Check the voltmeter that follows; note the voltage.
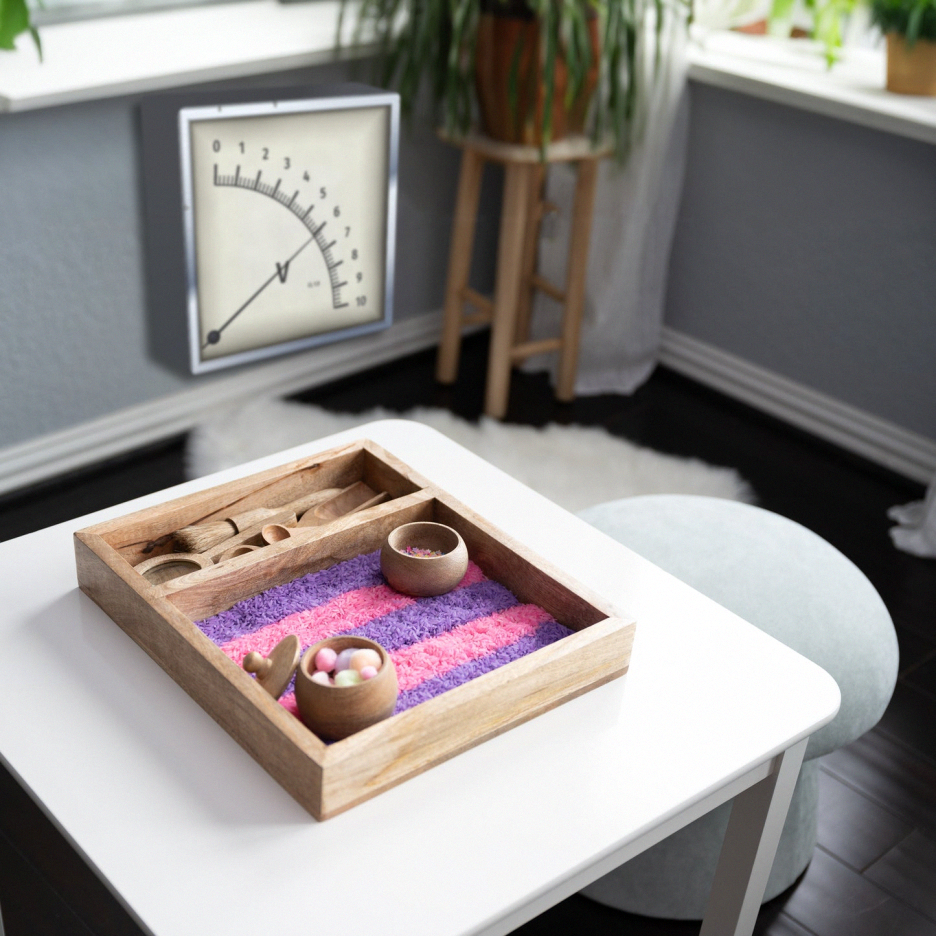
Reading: 6 V
